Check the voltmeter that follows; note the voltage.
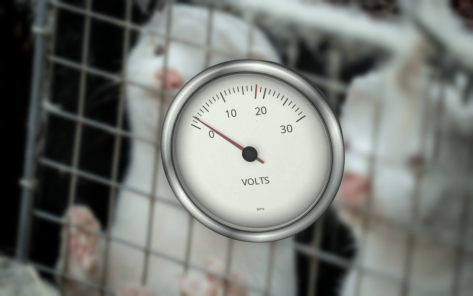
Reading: 2 V
